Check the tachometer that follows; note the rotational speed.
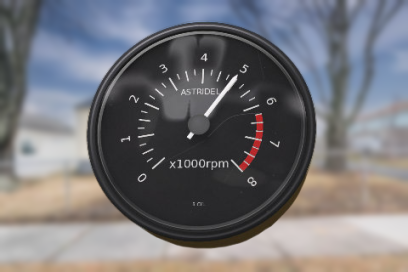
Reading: 5000 rpm
